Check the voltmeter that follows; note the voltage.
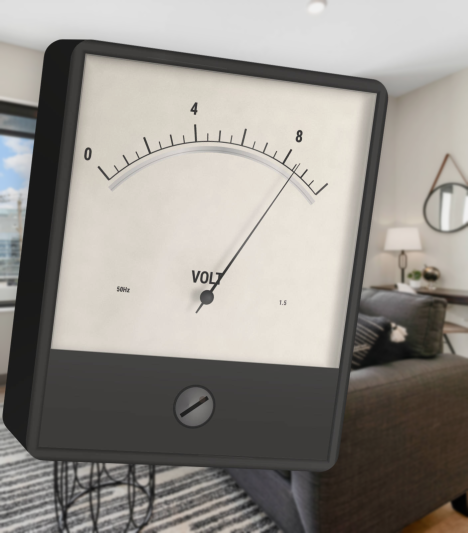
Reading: 8.5 V
